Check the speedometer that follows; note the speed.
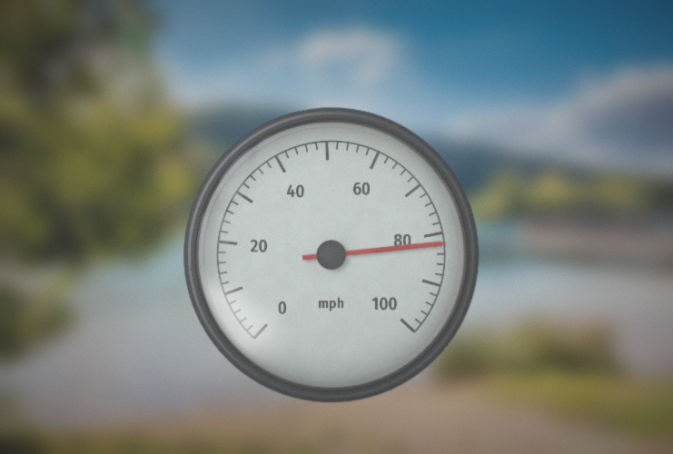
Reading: 82 mph
